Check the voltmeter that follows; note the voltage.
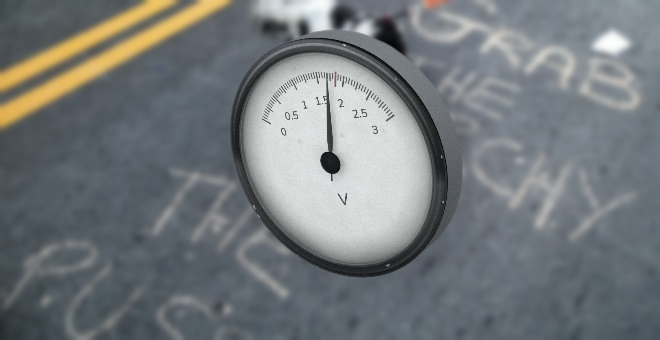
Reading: 1.75 V
